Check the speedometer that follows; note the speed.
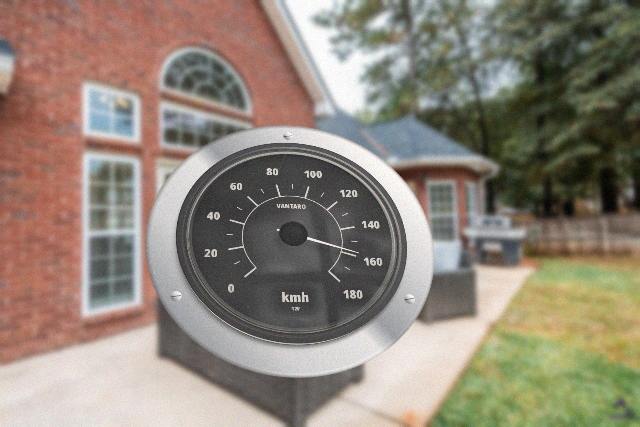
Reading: 160 km/h
